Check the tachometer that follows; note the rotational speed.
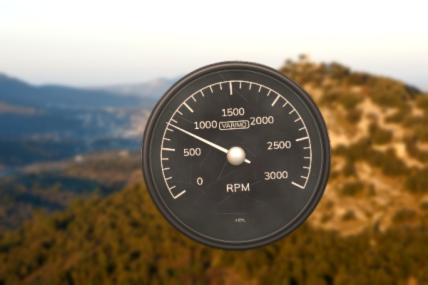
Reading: 750 rpm
